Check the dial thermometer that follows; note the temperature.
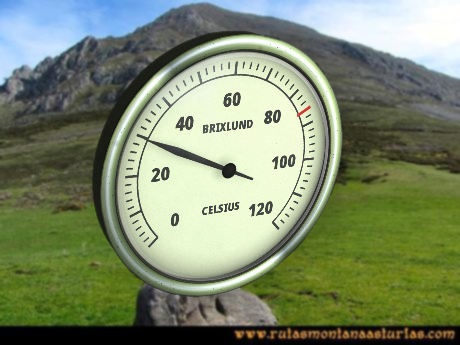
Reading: 30 °C
